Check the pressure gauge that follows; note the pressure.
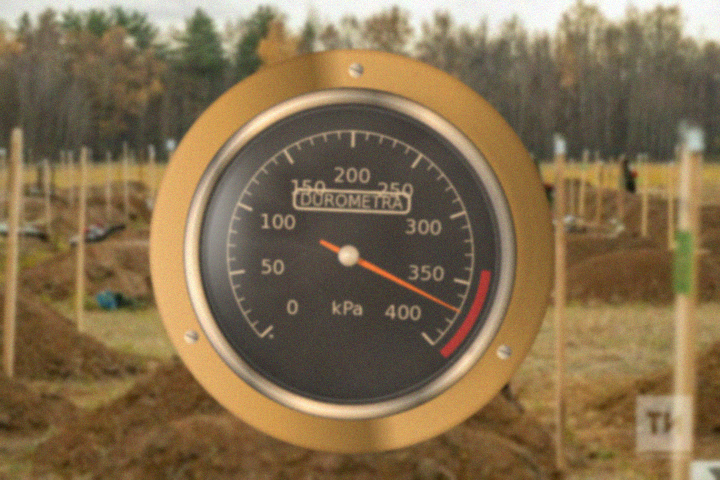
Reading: 370 kPa
